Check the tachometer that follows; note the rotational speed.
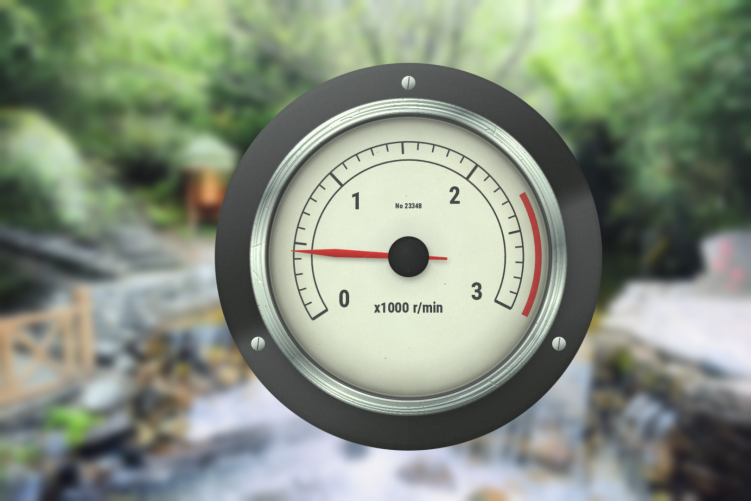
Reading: 450 rpm
